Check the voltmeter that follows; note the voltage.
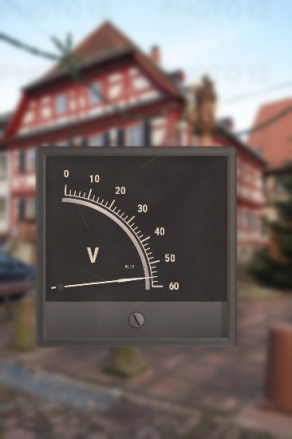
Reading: 56 V
